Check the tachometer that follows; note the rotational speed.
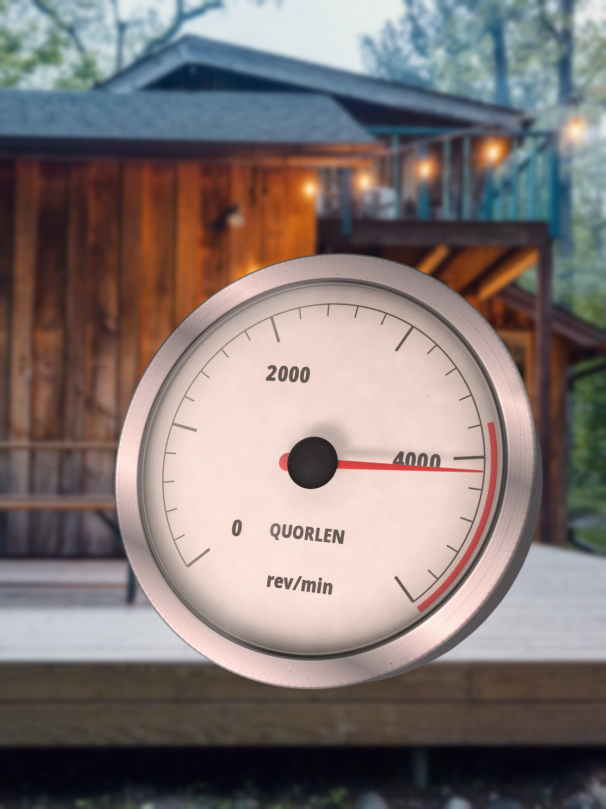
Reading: 4100 rpm
